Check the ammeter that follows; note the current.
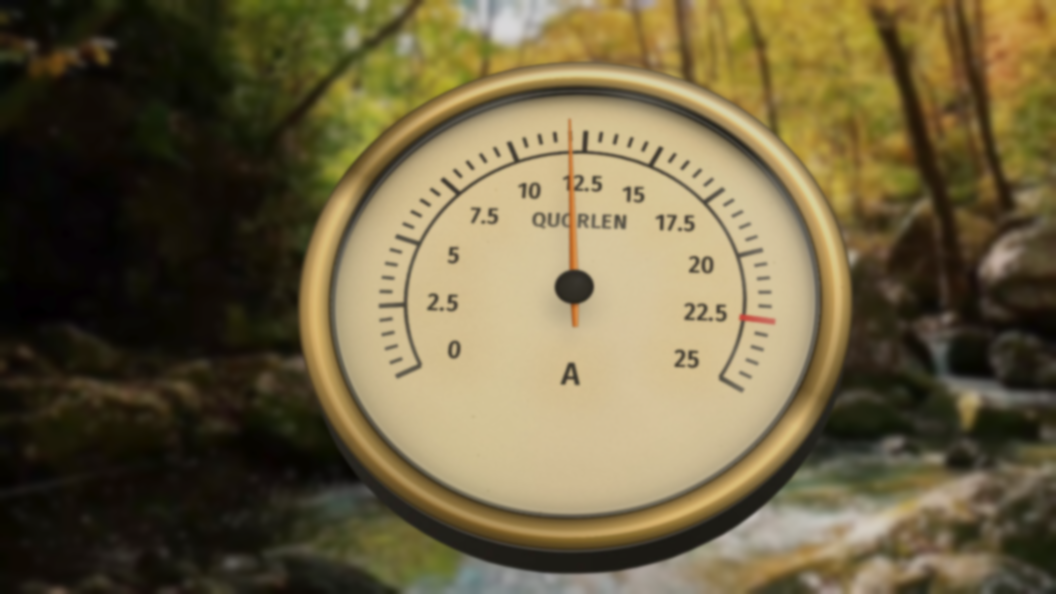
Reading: 12 A
